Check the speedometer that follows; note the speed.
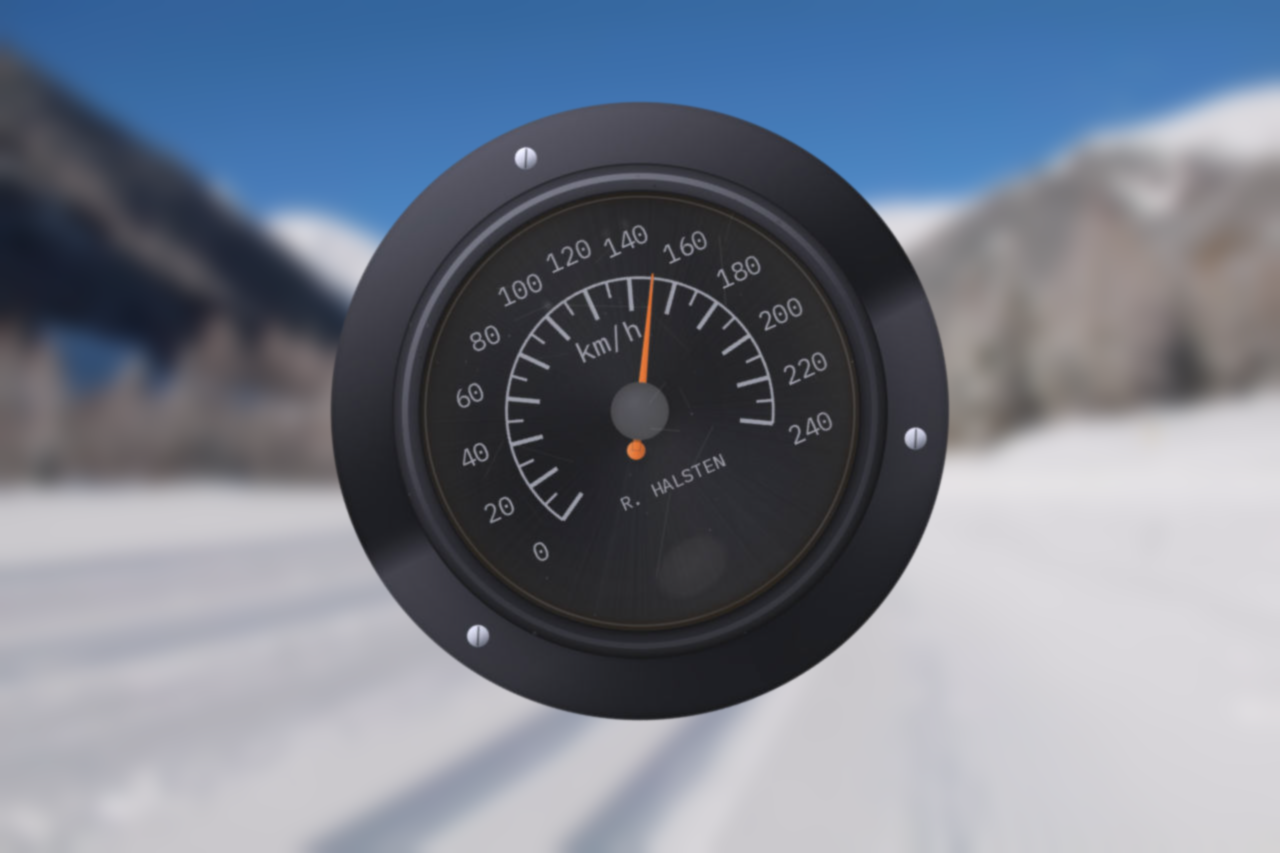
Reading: 150 km/h
